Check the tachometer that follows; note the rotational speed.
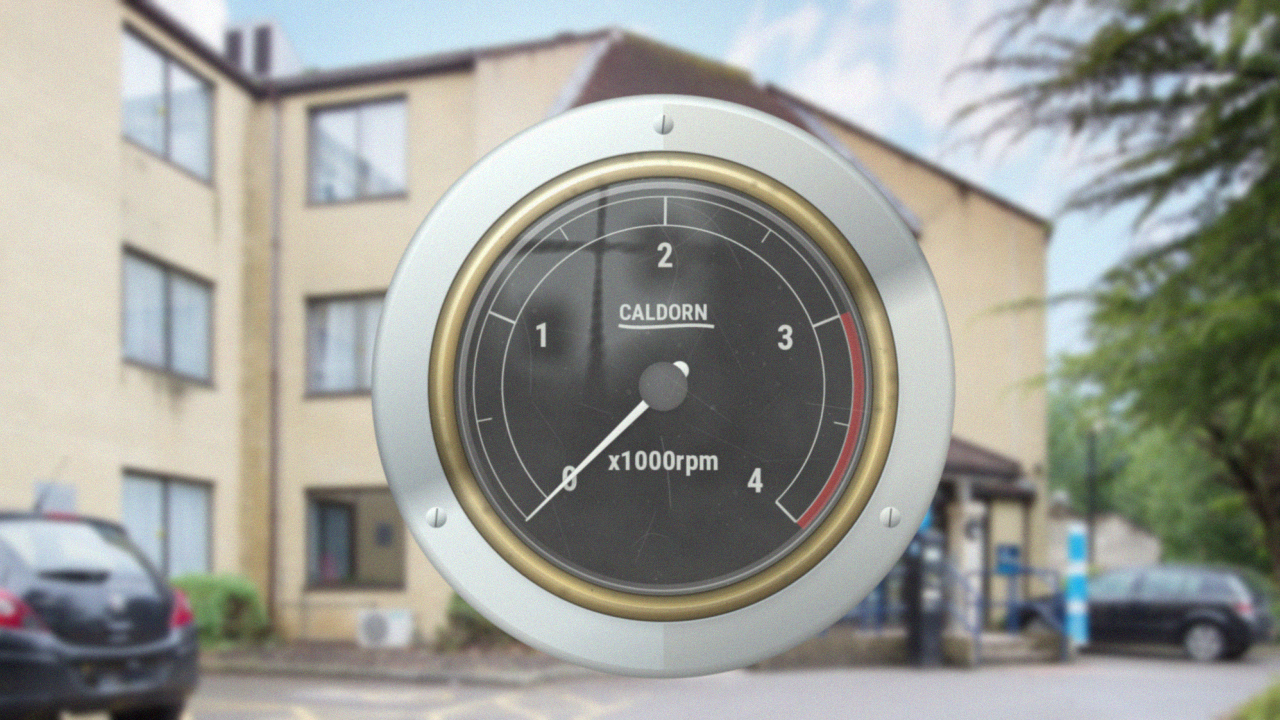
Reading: 0 rpm
